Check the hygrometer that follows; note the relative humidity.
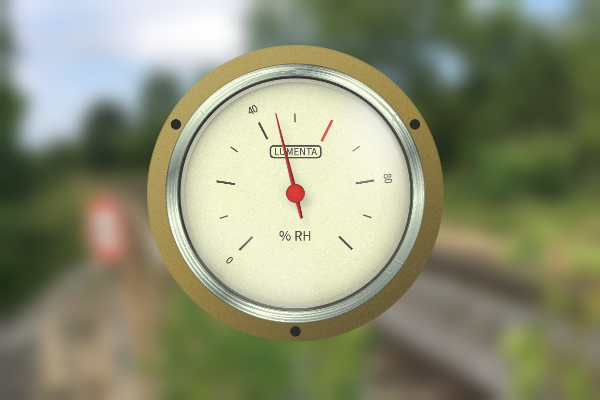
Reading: 45 %
